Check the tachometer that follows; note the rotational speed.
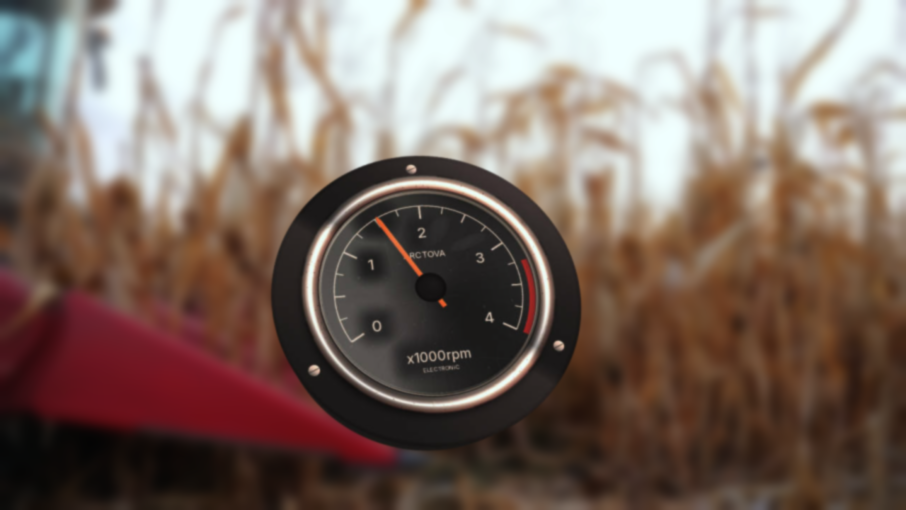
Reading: 1500 rpm
